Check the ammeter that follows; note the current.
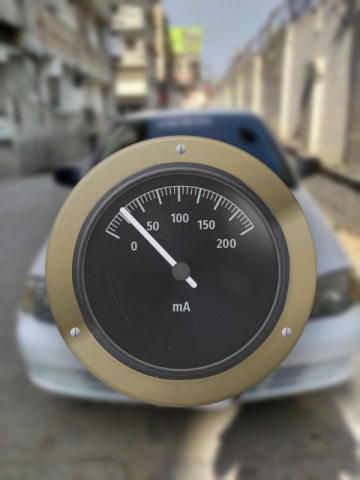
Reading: 30 mA
